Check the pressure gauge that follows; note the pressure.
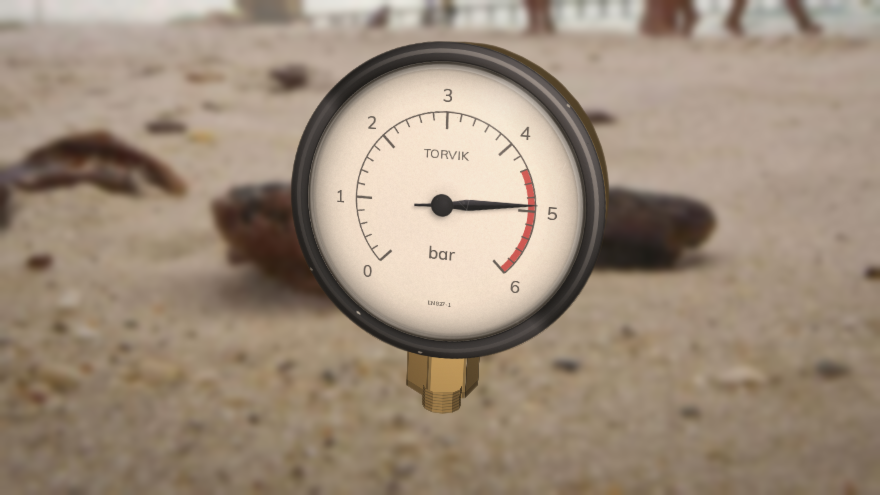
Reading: 4.9 bar
